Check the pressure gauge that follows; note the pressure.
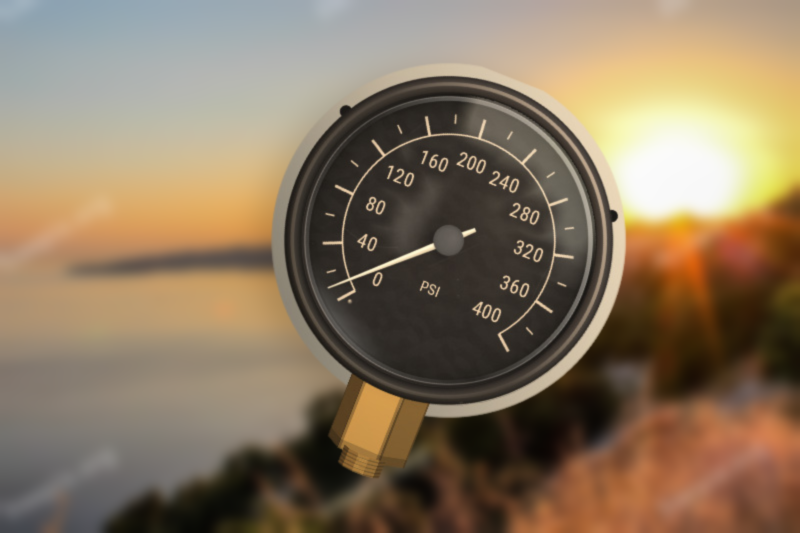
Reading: 10 psi
